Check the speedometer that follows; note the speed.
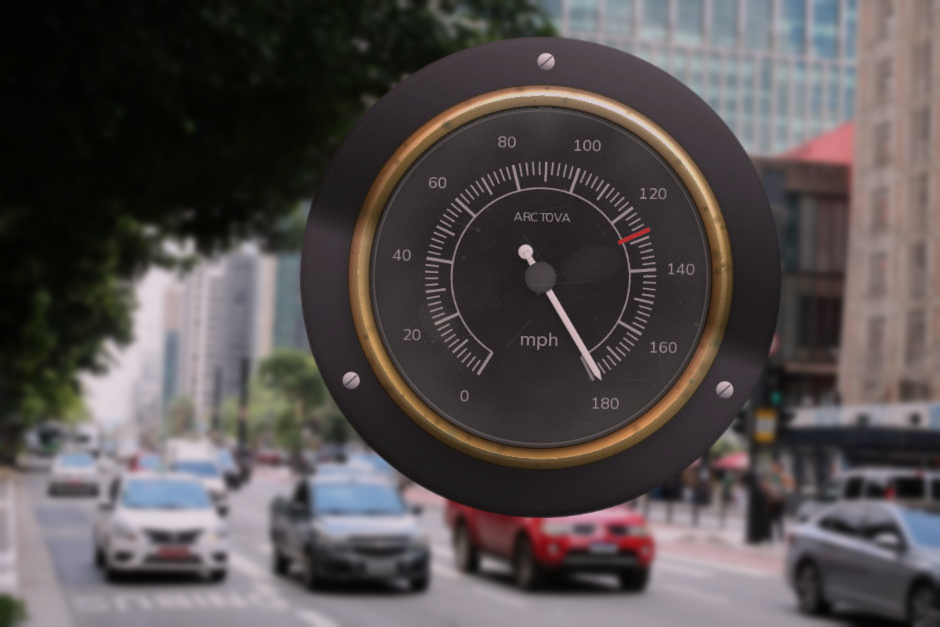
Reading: 178 mph
